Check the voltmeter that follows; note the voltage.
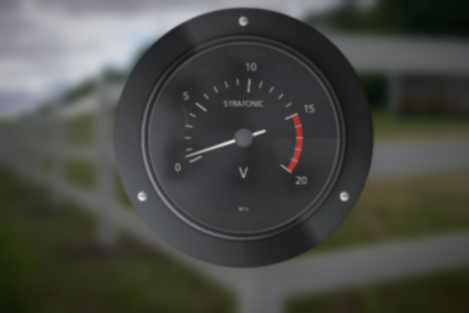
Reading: 0.5 V
